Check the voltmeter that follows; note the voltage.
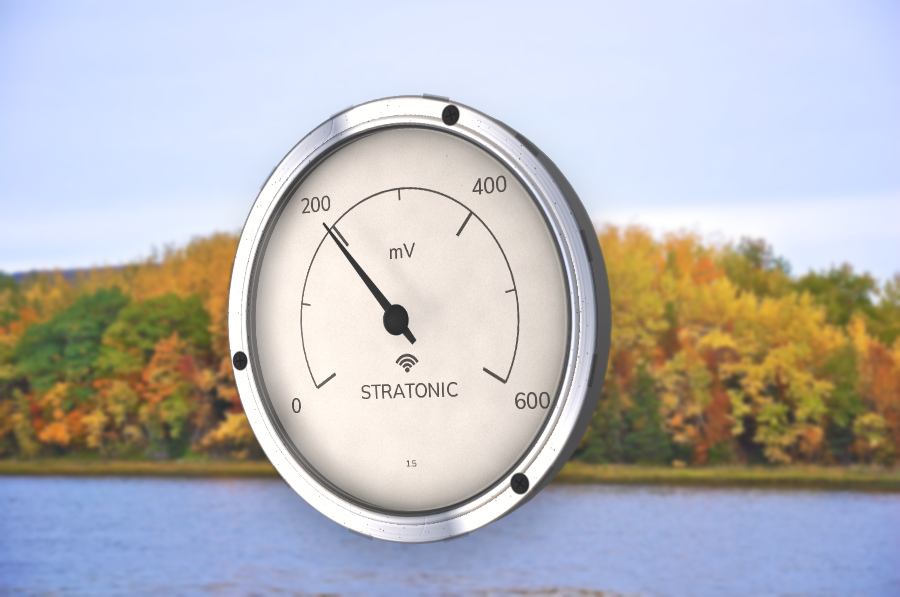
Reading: 200 mV
